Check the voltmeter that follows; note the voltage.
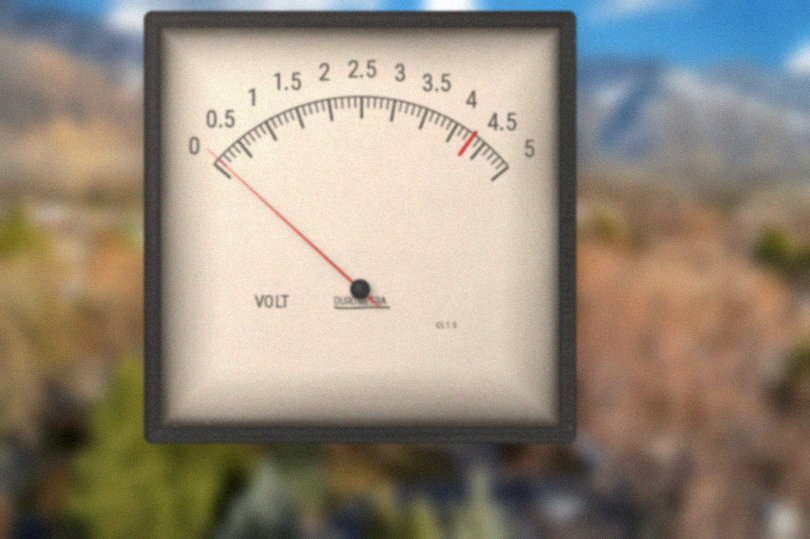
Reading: 0.1 V
